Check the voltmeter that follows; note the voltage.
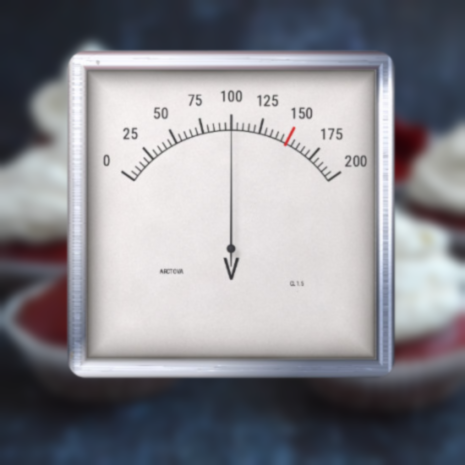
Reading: 100 V
